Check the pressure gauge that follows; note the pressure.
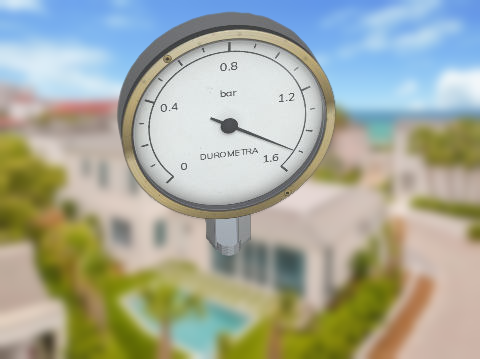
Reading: 1.5 bar
